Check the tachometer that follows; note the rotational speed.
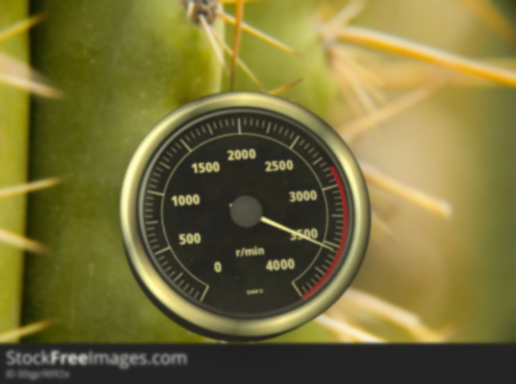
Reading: 3550 rpm
